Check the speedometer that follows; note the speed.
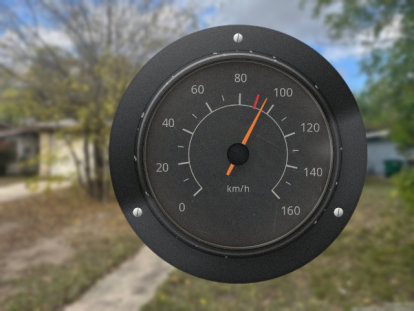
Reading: 95 km/h
